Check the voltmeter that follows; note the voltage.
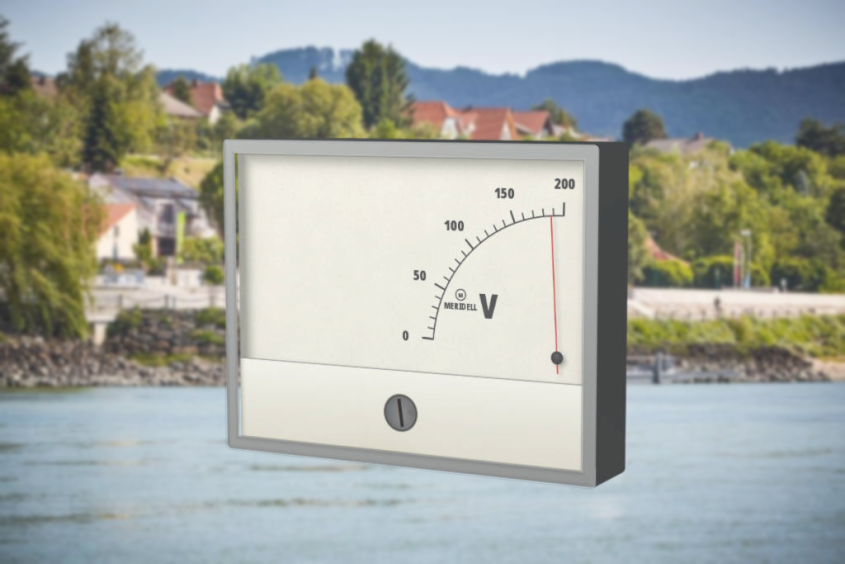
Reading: 190 V
